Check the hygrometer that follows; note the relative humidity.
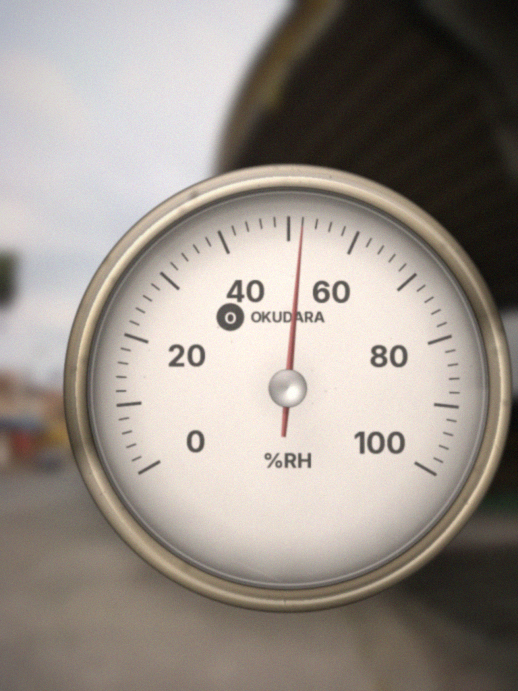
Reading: 52 %
